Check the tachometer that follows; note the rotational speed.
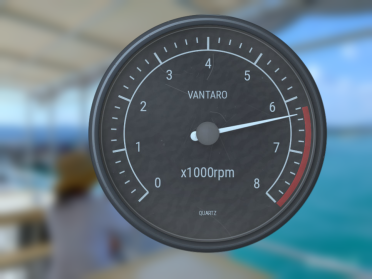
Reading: 6300 rpm
